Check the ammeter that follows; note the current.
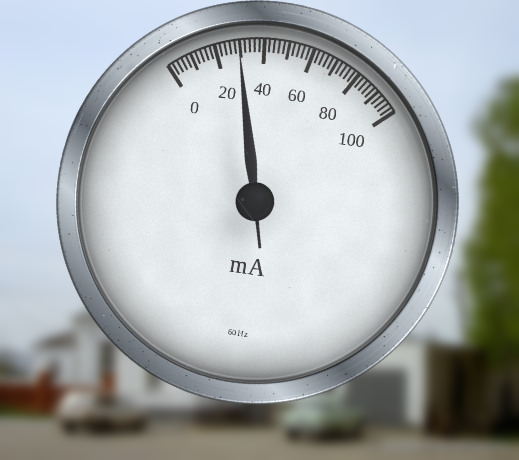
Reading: 30 mA
